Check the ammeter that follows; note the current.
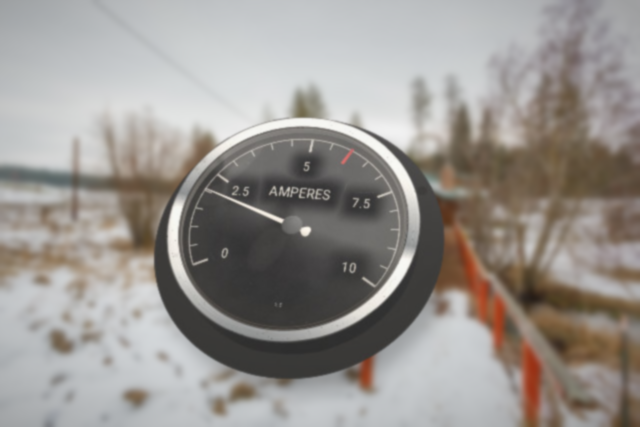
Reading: 2 A
